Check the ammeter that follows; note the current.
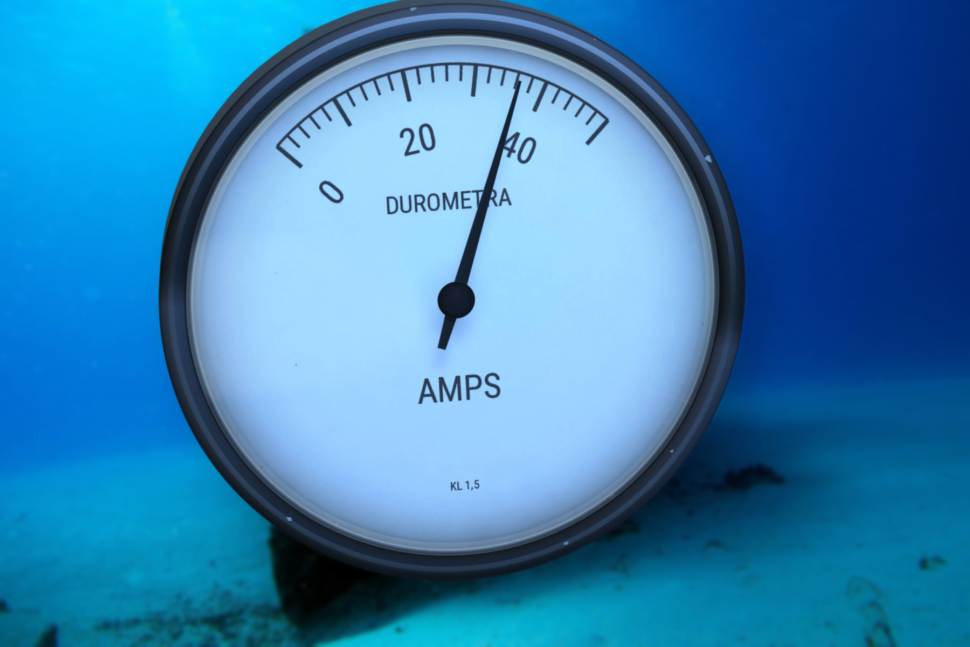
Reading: 36 A
